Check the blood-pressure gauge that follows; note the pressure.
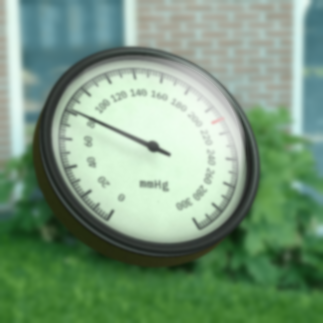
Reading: 80 mmHg
